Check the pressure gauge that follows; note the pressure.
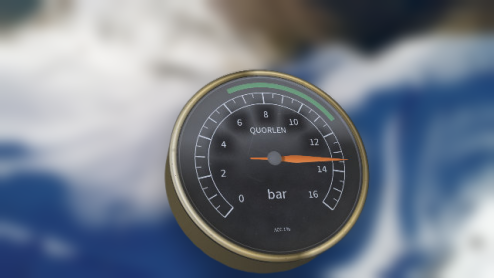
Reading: 13.5 bar
